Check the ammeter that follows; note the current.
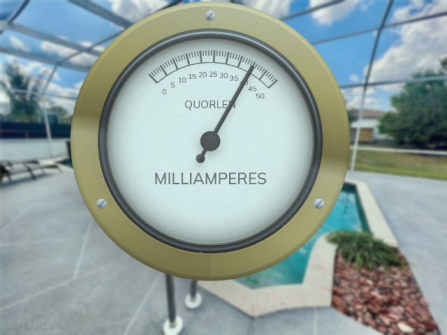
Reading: 40 mA
